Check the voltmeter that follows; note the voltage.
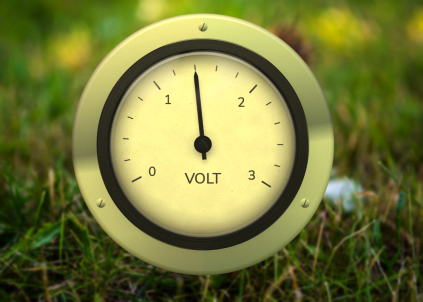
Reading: 1.4 V
